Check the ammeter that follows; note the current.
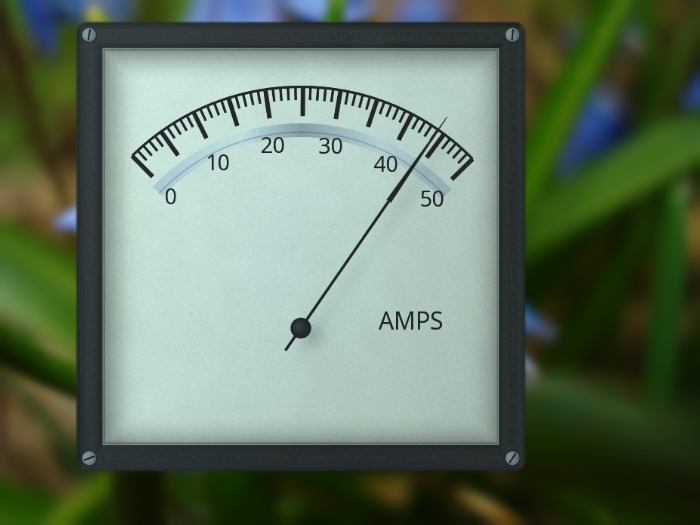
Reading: 44 A
